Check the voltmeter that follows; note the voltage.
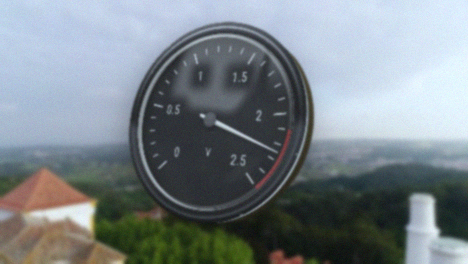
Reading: 2.25 V
